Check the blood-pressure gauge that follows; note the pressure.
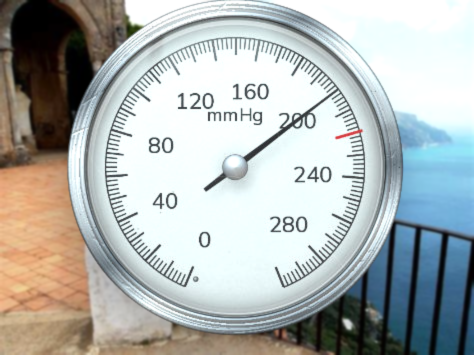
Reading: 200 mmHg
